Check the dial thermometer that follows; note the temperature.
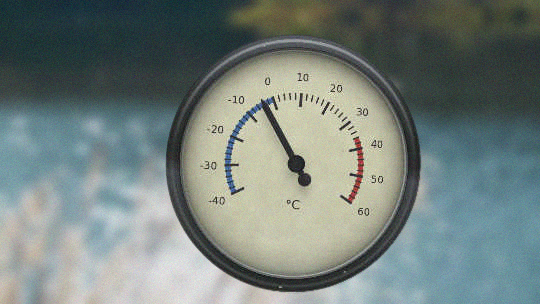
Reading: -4 °C
